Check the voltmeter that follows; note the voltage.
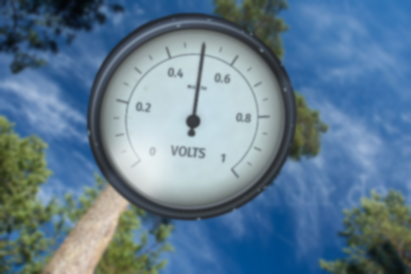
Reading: 0.5 V
